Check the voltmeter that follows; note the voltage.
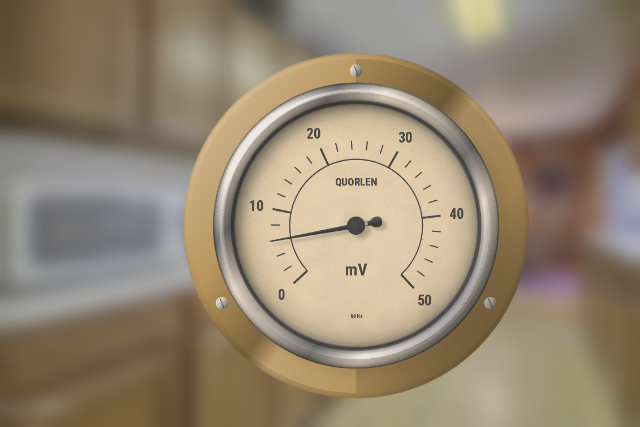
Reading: 6 mV
